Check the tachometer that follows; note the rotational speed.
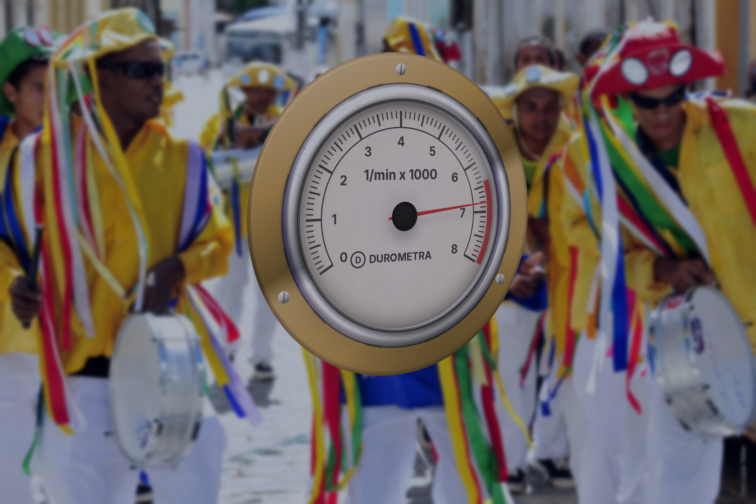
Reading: 6800 rpm
